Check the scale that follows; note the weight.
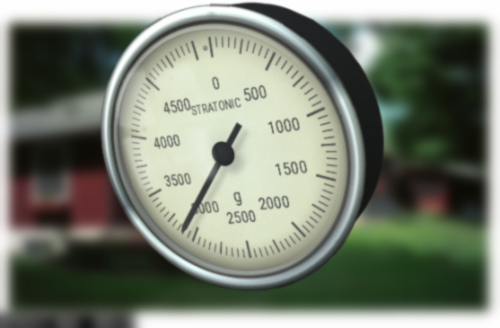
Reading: 3100 g
